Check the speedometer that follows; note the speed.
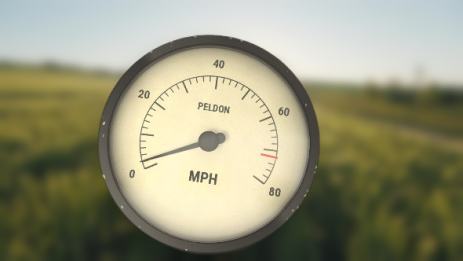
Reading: 2 mph
